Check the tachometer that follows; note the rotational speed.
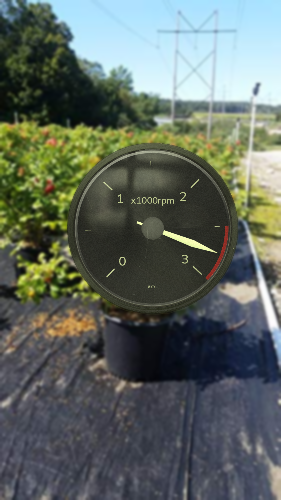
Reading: 2750 rpm
